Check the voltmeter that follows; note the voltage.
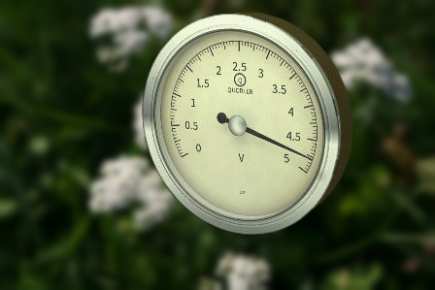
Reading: 4.75 V
